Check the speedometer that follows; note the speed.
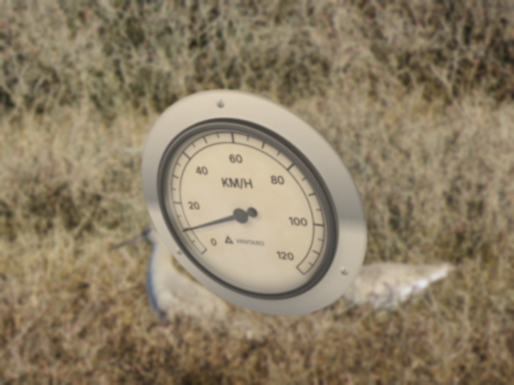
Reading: 10 km/h
